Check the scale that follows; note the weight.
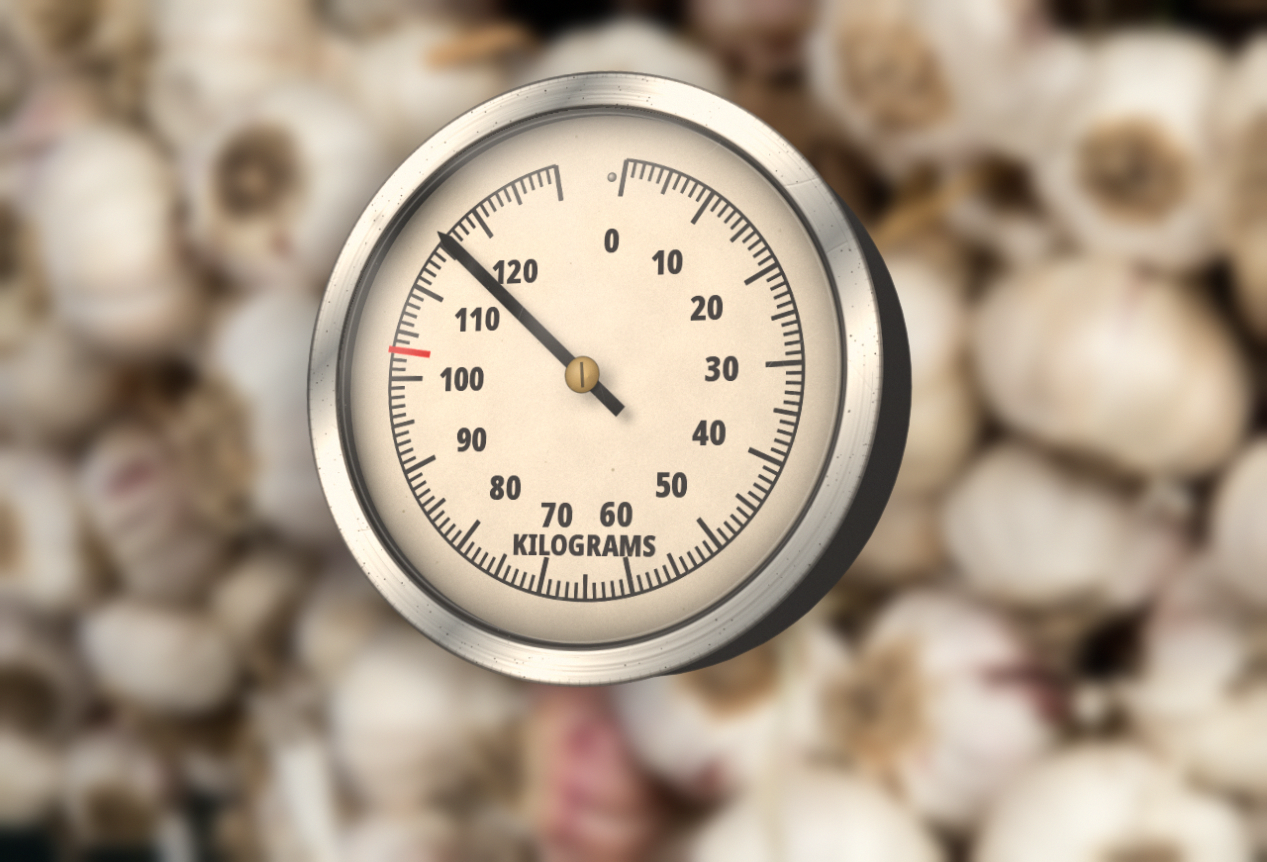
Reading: 116 kg
